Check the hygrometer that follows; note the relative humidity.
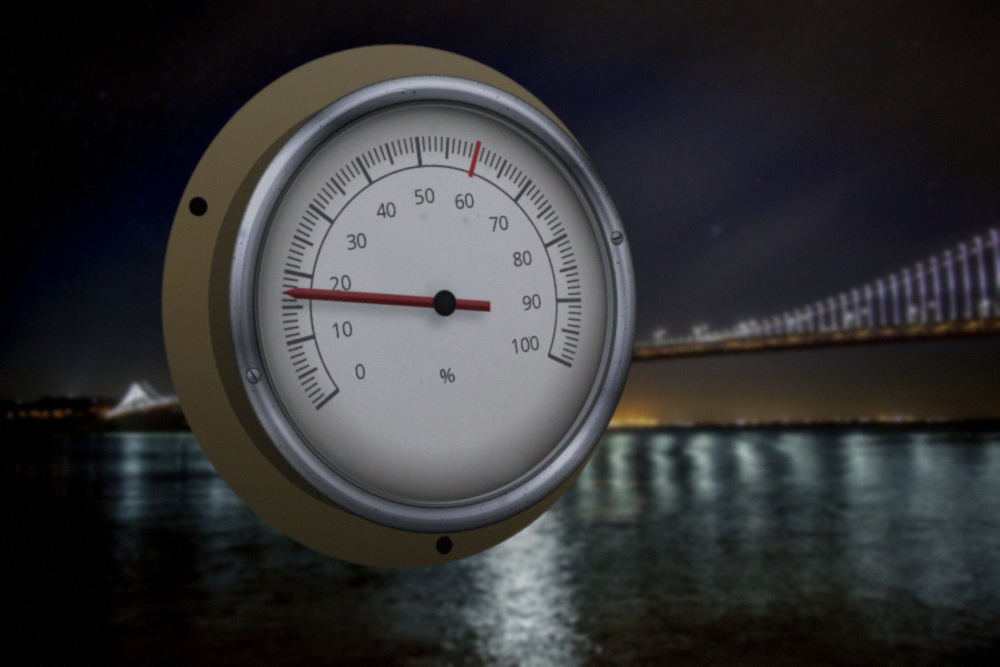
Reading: 17 %
